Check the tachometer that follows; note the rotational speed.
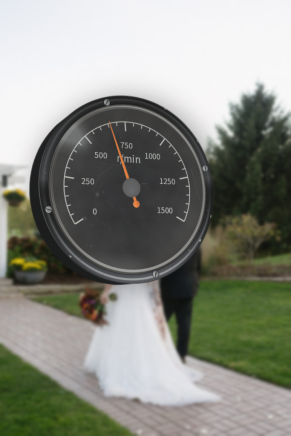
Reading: 650 rpm
